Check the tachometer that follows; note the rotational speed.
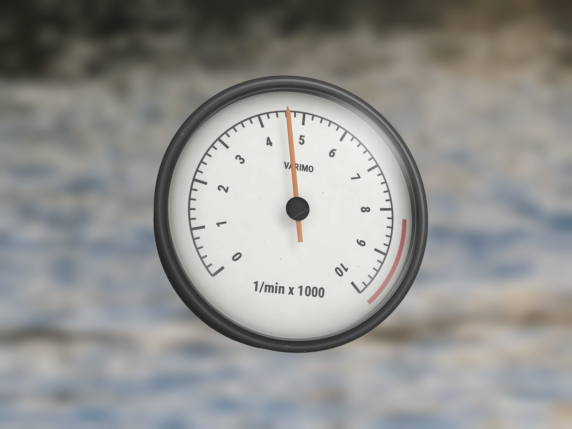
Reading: 4600 rpm
